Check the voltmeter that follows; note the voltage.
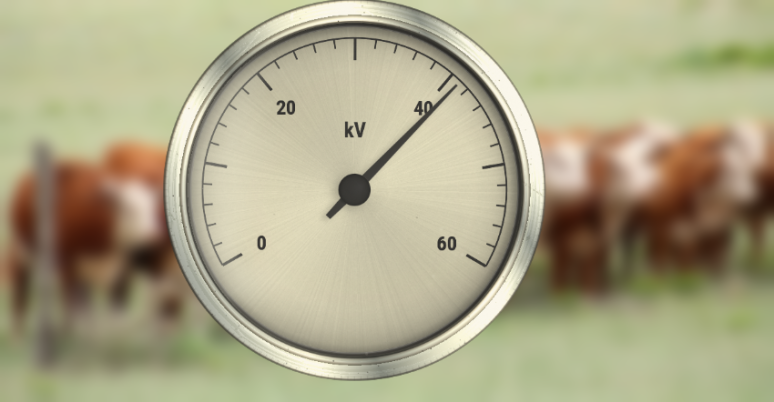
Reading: 41 kV
